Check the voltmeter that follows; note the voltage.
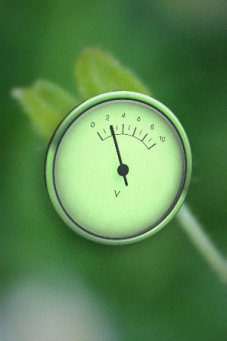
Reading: 2 V
